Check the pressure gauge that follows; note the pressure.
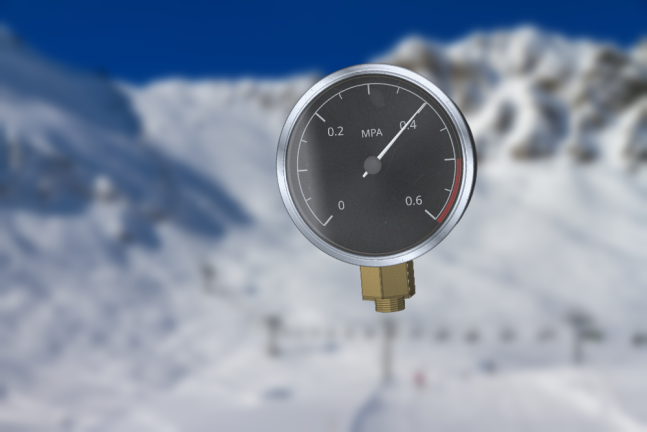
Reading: 0.4 MPa
